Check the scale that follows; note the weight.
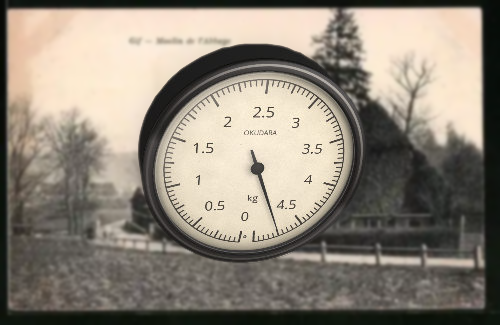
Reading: 4.75 kg
